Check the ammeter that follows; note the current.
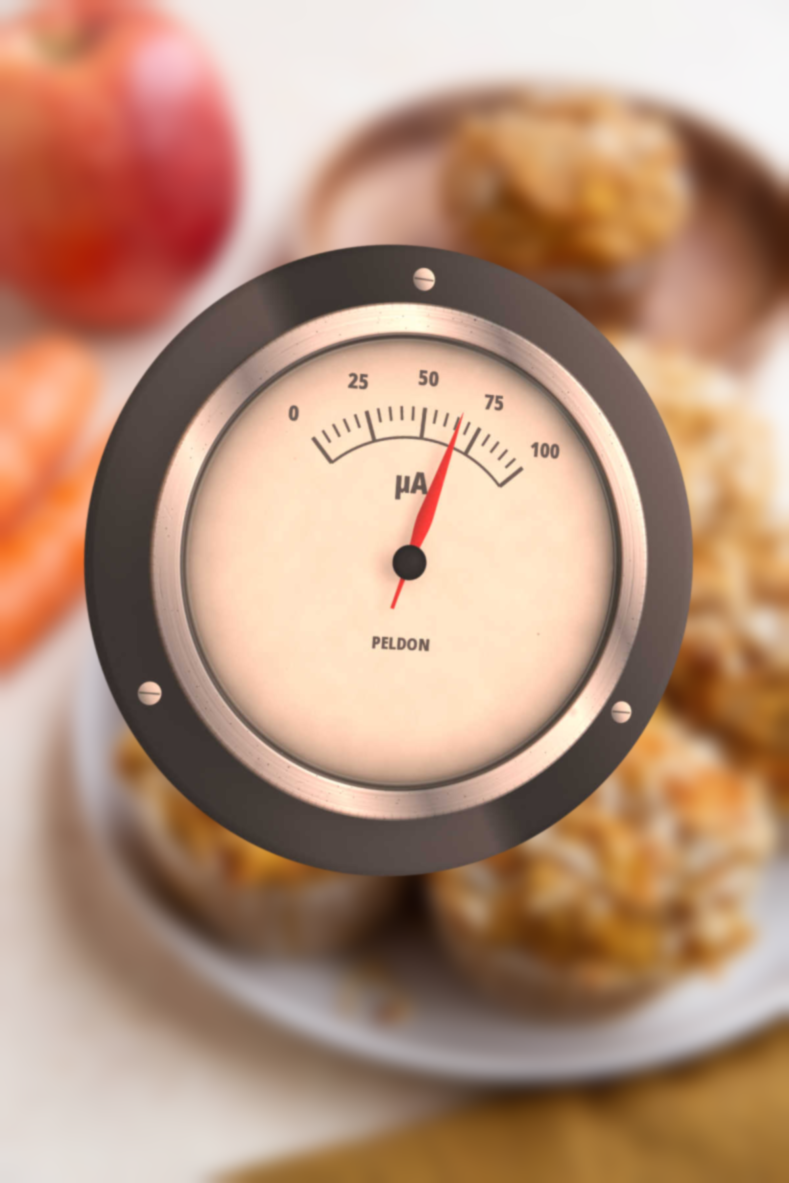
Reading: 65 µA
